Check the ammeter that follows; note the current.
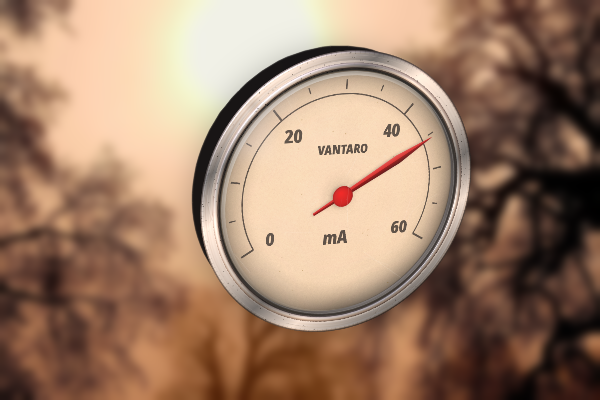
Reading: 45 mA
